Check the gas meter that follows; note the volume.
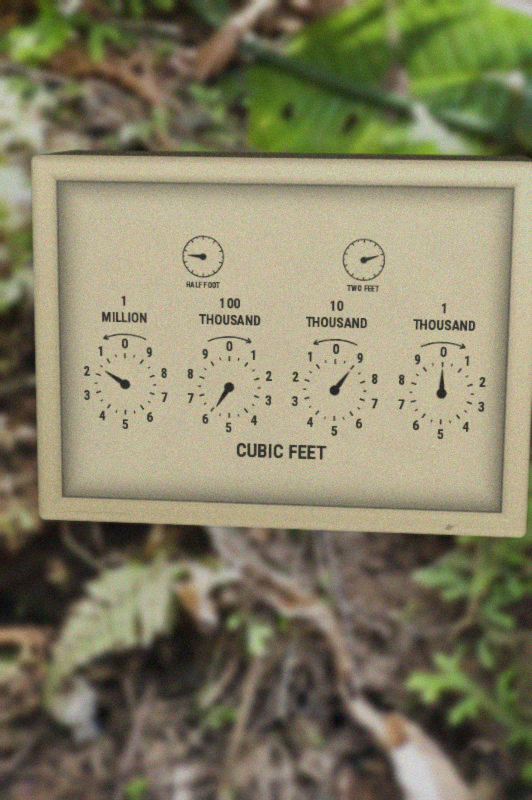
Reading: 159000 ft³
